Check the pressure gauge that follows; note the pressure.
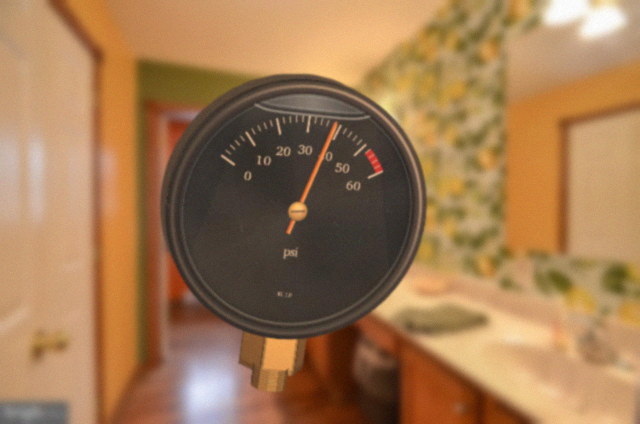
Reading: 38 psi
